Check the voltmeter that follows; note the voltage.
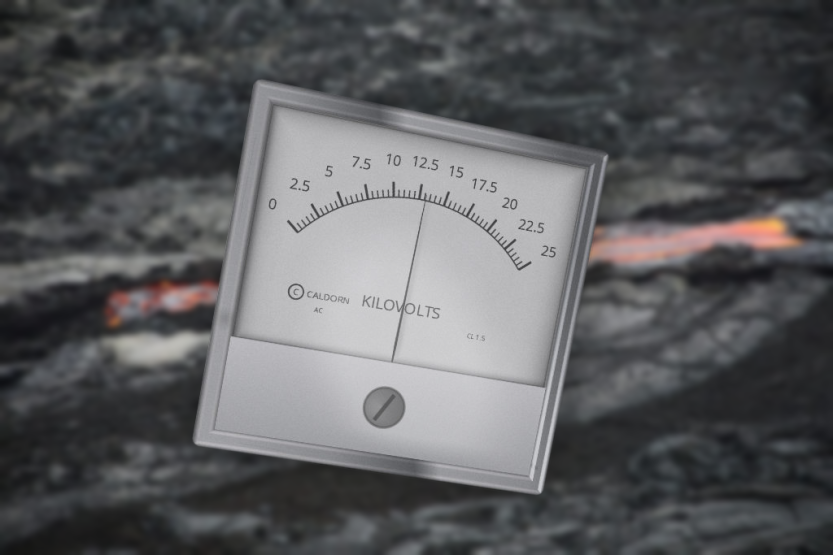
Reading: 13 kV
